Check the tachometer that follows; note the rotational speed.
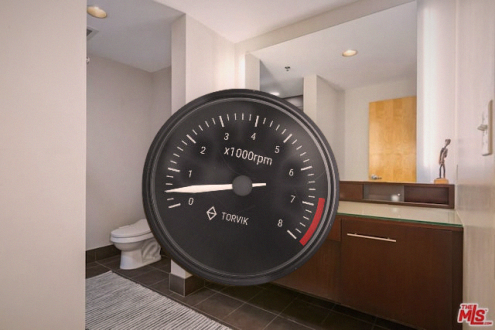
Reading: 400 rpm
